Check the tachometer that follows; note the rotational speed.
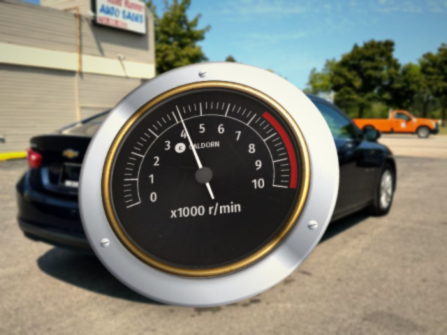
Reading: 4200 rpm
